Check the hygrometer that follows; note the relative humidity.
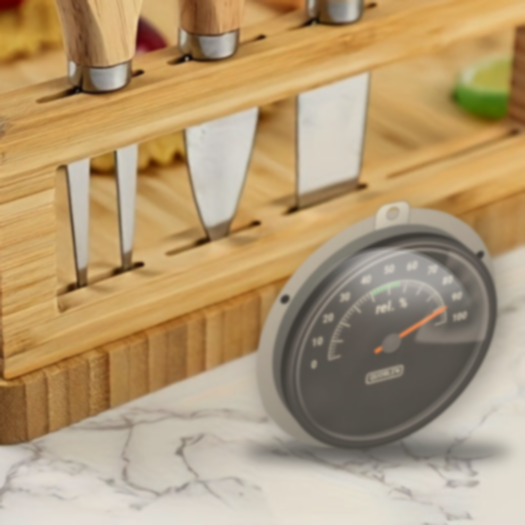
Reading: 90 %
